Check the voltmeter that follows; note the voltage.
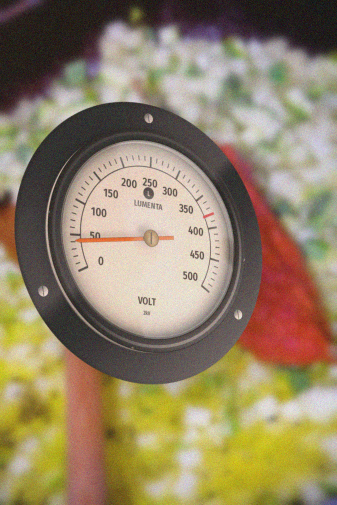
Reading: 40 V
